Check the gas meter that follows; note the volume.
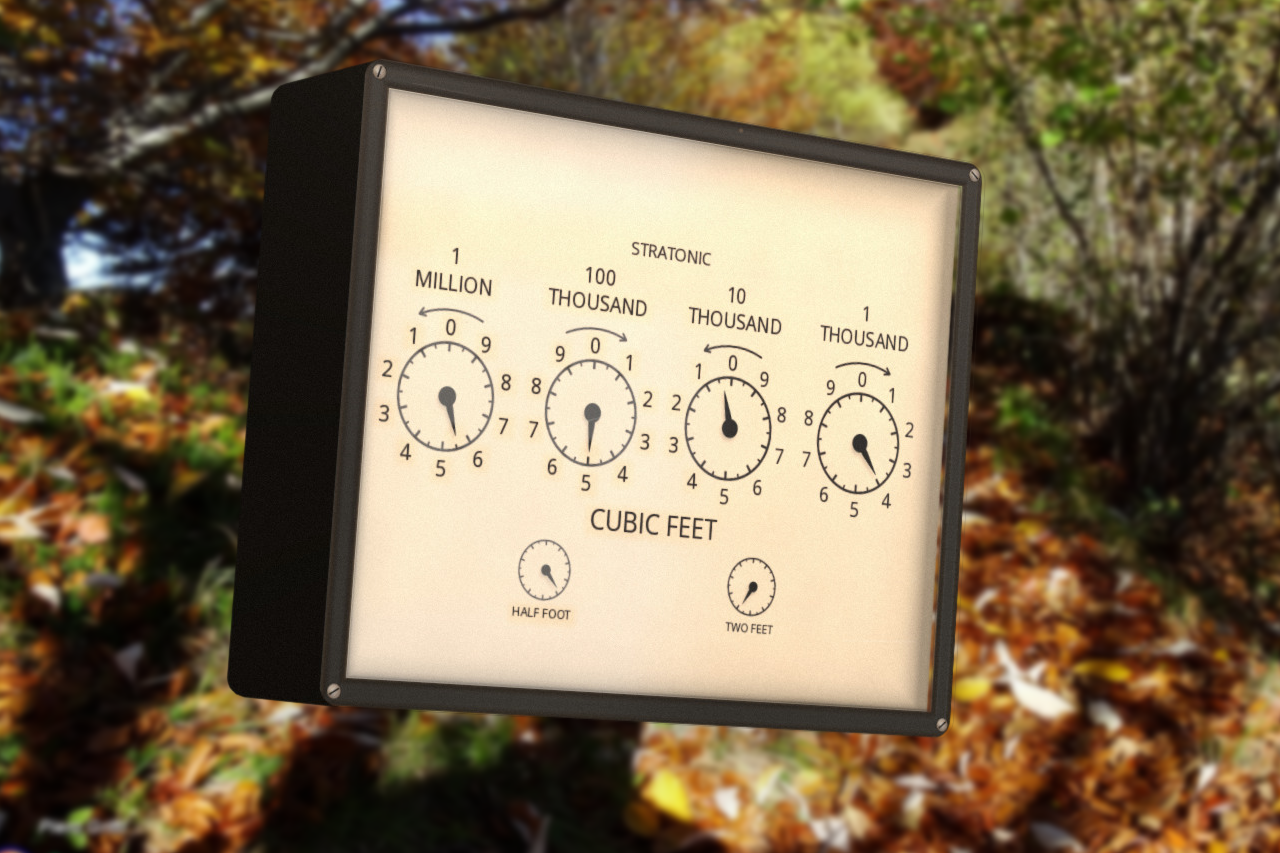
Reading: 550400 ft³
